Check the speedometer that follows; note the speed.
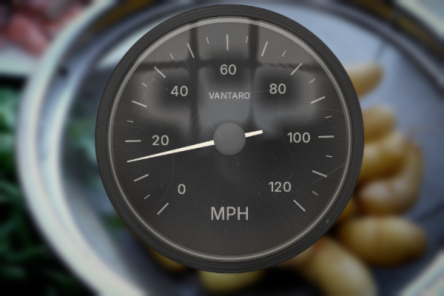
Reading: 15 mph
